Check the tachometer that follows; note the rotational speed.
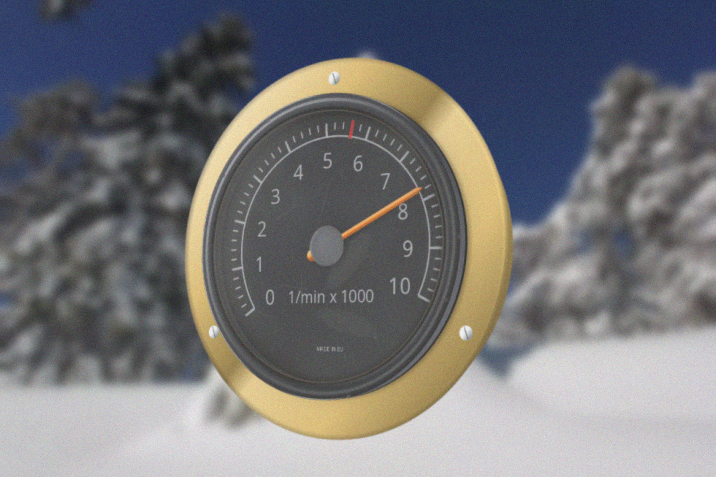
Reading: 7800 rpm
